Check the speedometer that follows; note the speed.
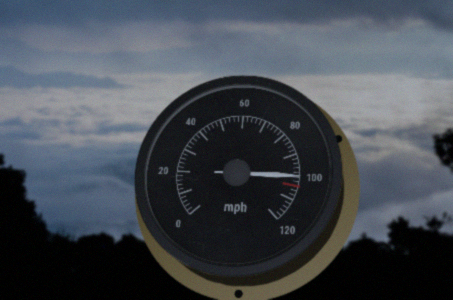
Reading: 100 mph
